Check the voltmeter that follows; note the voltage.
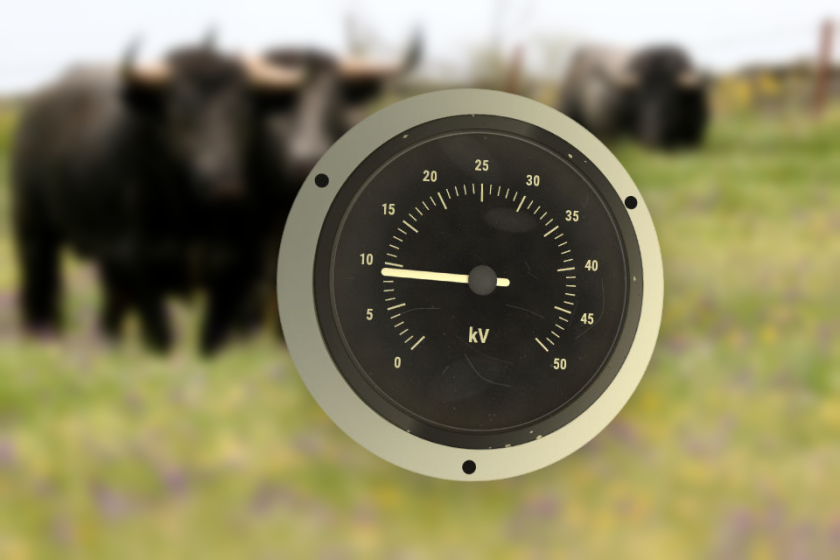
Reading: 9 kV
